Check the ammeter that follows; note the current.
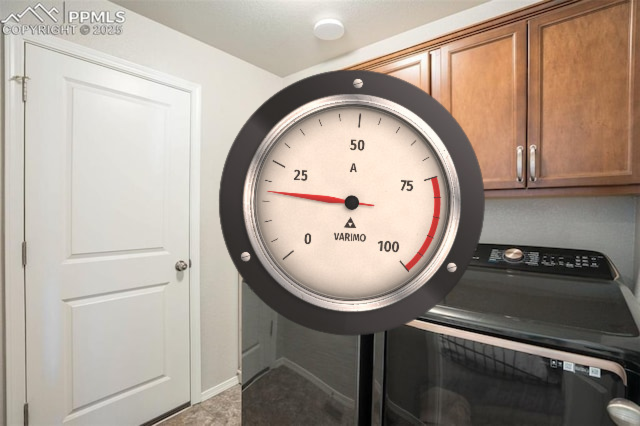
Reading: 17.5 A
